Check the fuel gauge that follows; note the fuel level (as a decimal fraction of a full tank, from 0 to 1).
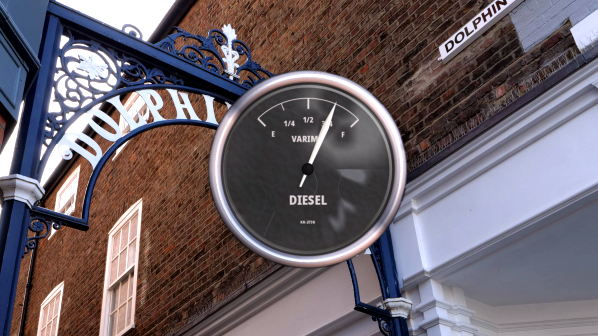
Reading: 0.75
